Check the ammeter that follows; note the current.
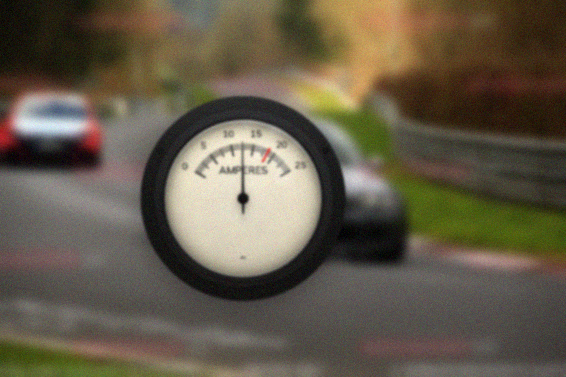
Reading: 12.5 A
